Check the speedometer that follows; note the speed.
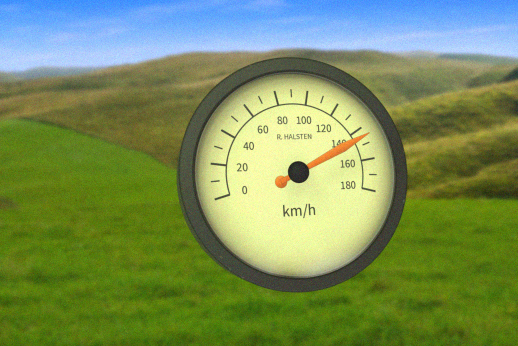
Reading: 145 km/h
